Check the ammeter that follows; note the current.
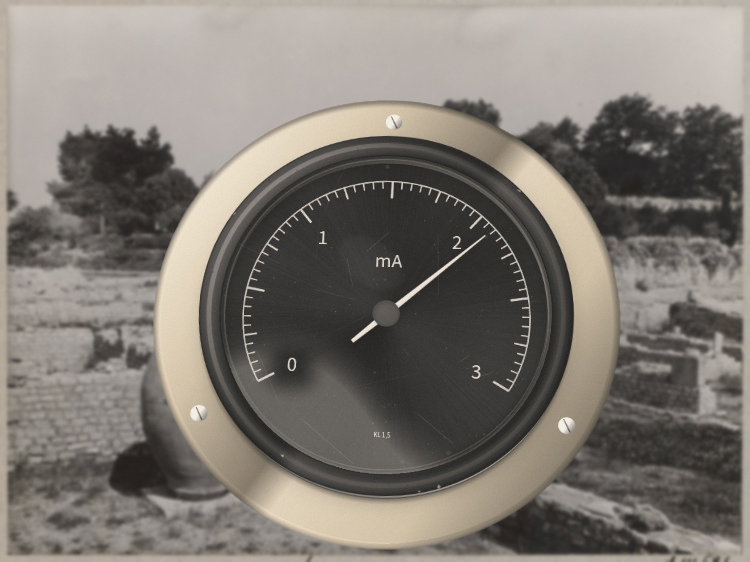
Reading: 2.1 mA
